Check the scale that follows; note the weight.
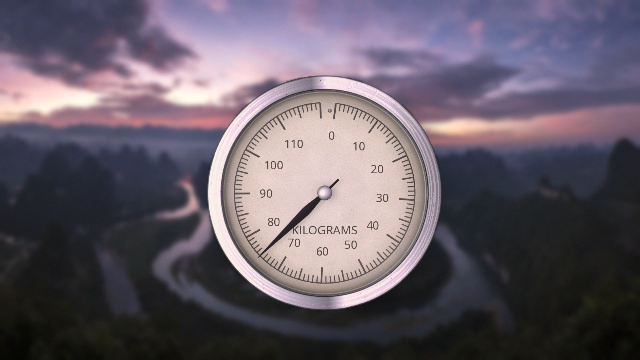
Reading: 75 kg
